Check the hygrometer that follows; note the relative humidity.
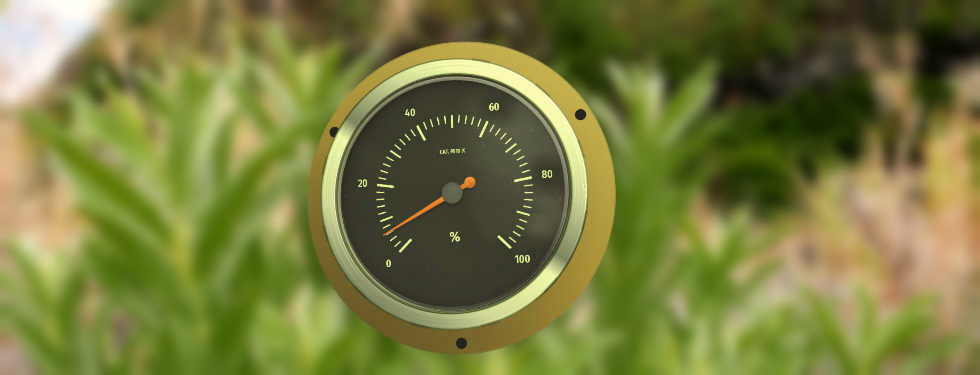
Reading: 6 %
